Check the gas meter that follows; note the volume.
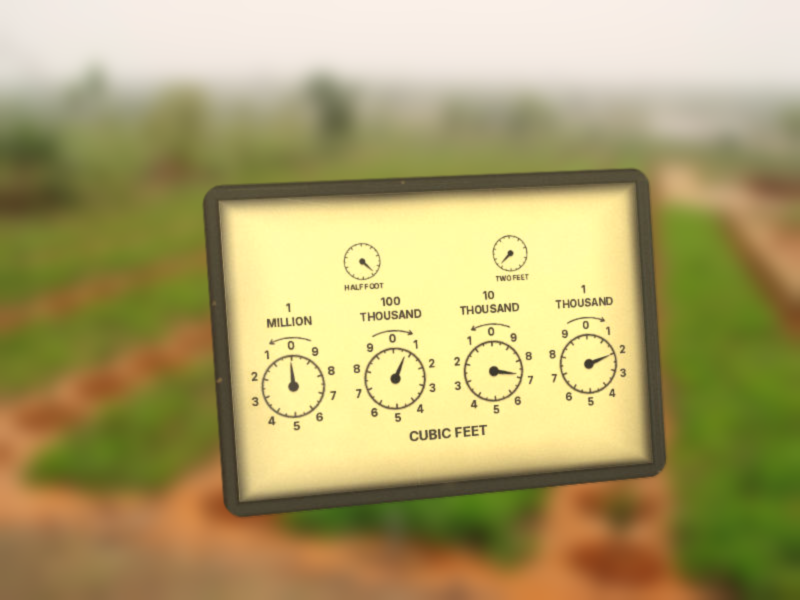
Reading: 7200 ft³
